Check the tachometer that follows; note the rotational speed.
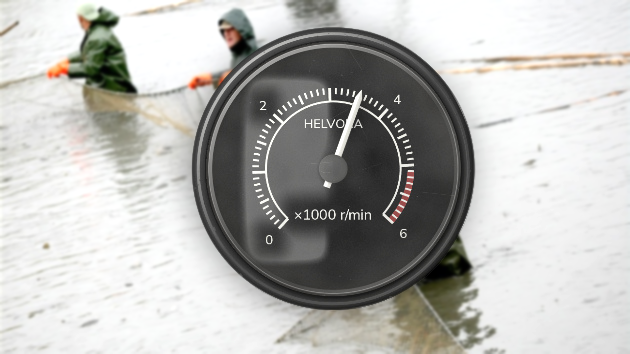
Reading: 3500 rpm
